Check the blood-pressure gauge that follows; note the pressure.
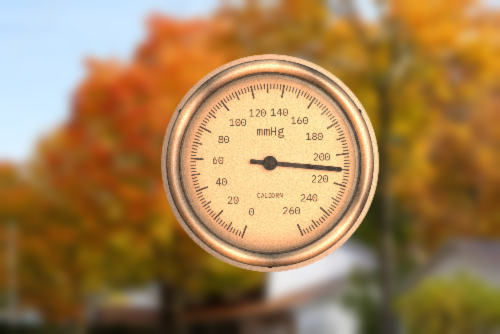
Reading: 210 mmHg
